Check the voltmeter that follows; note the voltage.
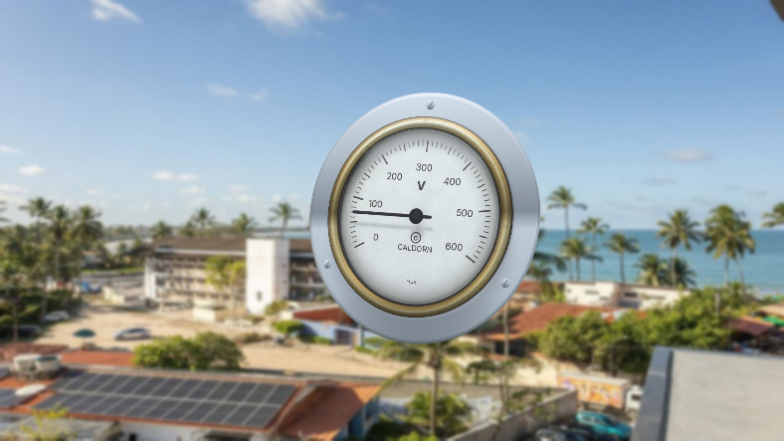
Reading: 70 V
